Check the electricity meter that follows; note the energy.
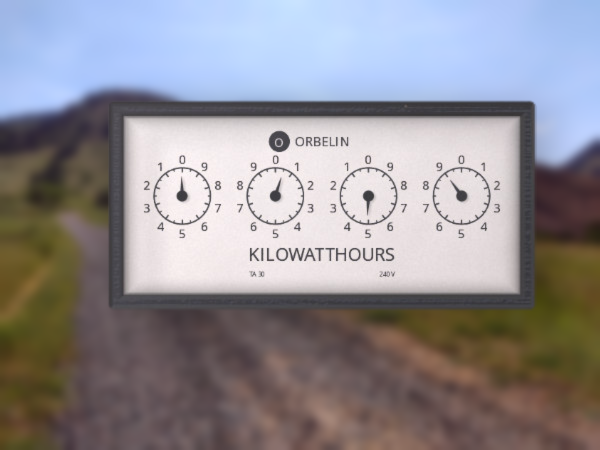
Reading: 49 kWh
